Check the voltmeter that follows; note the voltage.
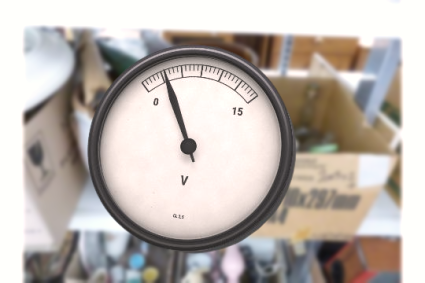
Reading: 3 V
